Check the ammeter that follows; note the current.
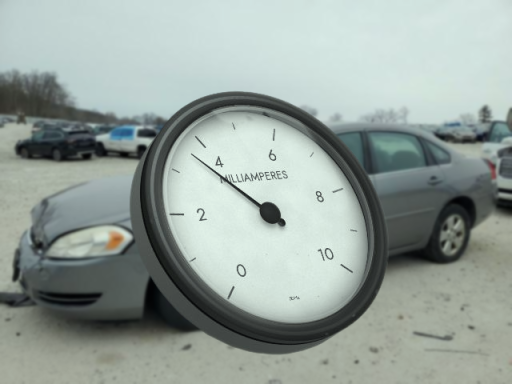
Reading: 3.5 mA
